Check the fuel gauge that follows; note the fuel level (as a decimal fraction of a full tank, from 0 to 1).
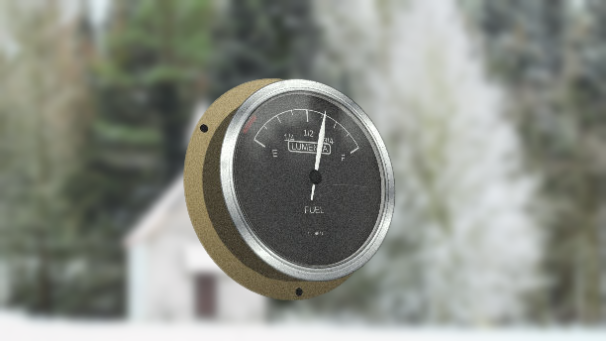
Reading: 0.625
